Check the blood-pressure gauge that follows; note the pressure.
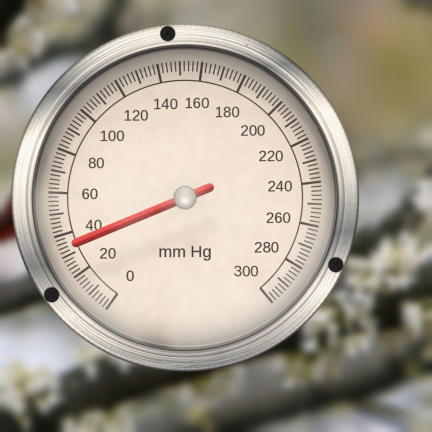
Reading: 34 mmHg
